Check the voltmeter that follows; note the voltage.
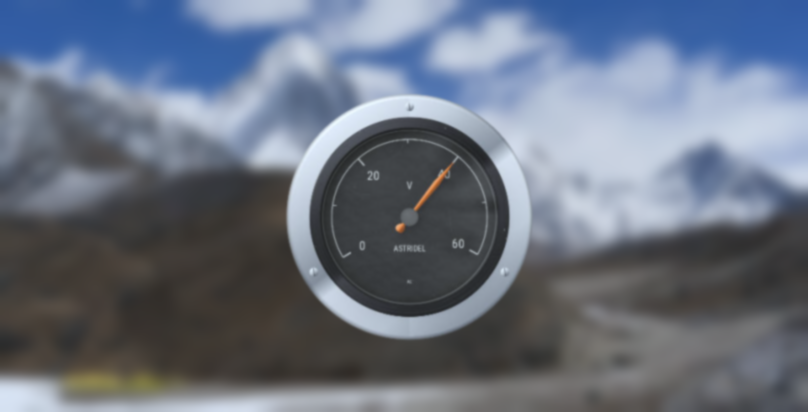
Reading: 40 V
